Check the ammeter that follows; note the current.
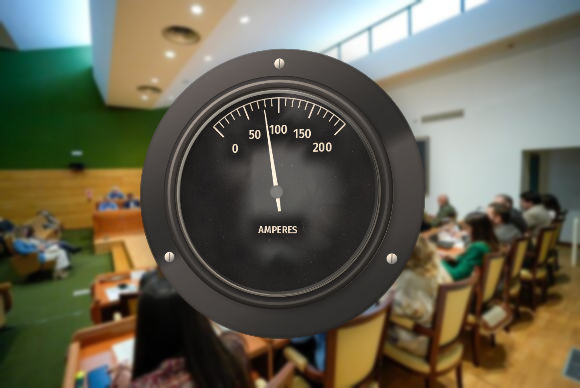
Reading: 80 A
